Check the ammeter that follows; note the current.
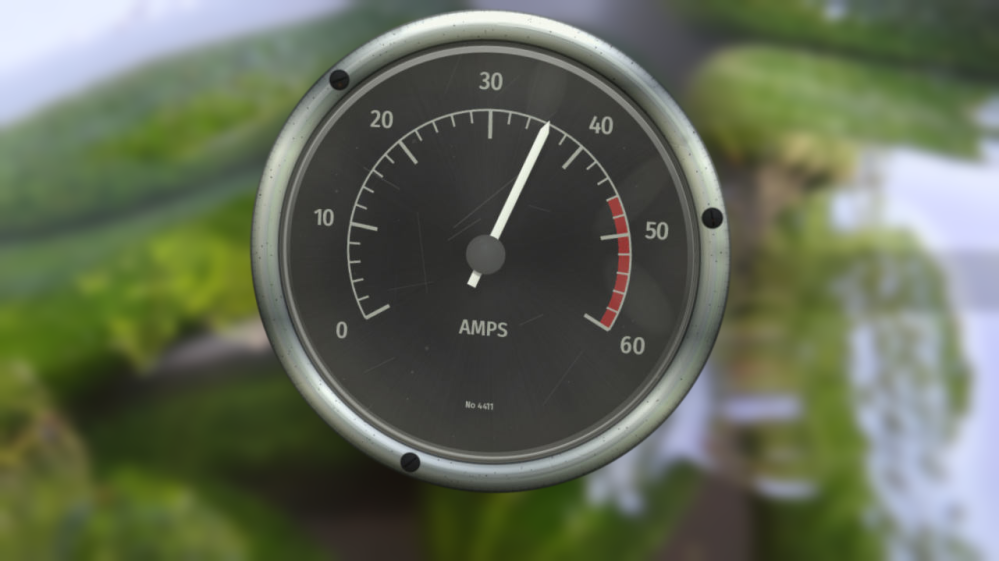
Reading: 36 A
